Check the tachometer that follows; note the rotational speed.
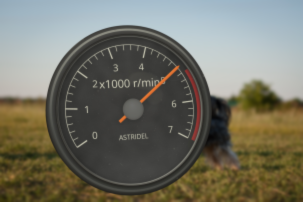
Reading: 5000 rpm
